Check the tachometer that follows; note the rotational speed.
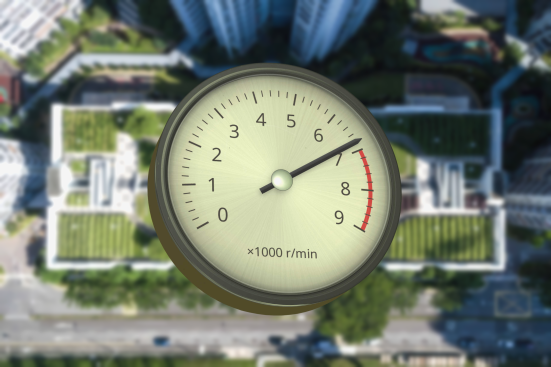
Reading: 6800 rpm
